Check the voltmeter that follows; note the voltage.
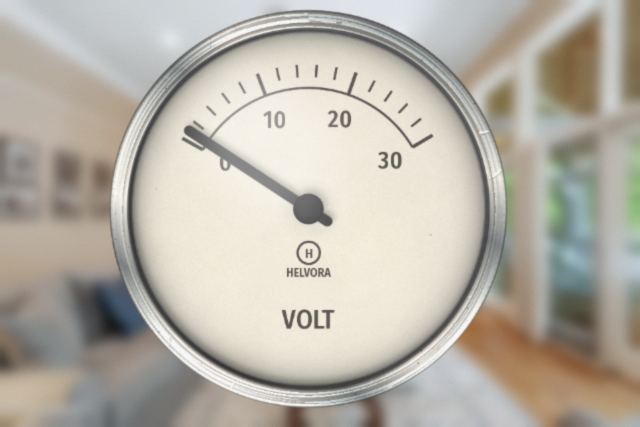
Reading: 1 V
